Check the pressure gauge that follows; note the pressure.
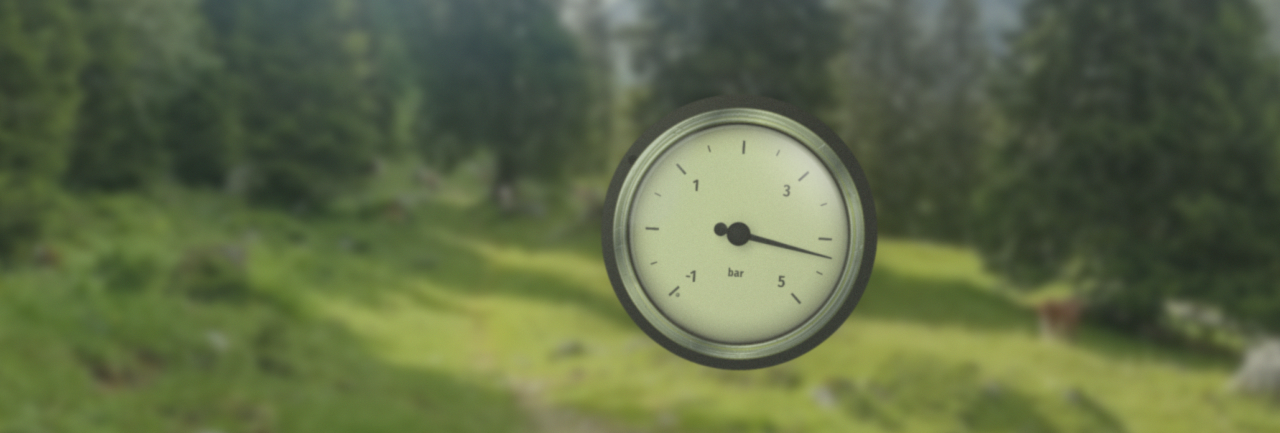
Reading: 4.25 bar
